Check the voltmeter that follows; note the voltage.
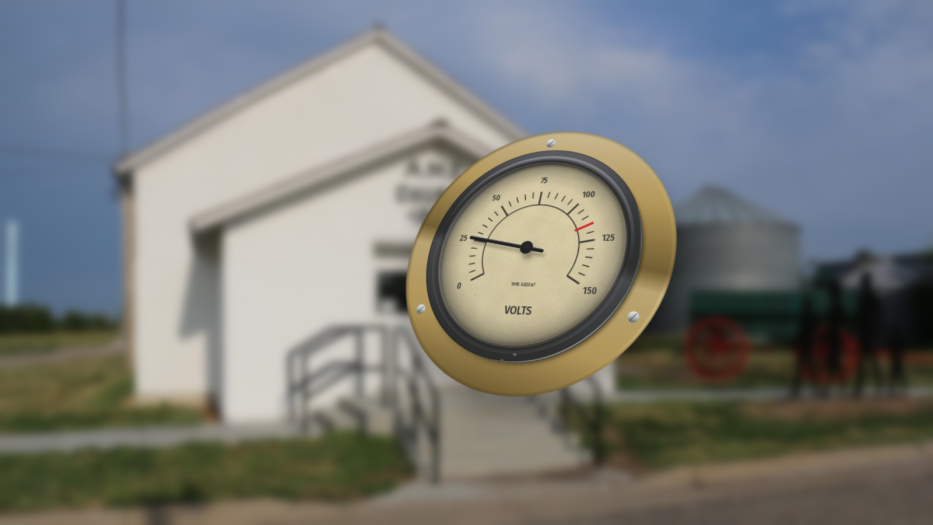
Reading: 25 V
